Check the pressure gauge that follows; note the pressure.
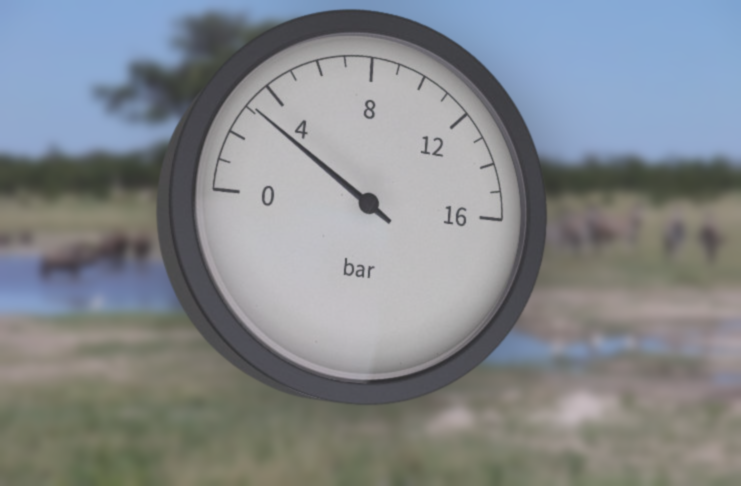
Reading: 3 bar
